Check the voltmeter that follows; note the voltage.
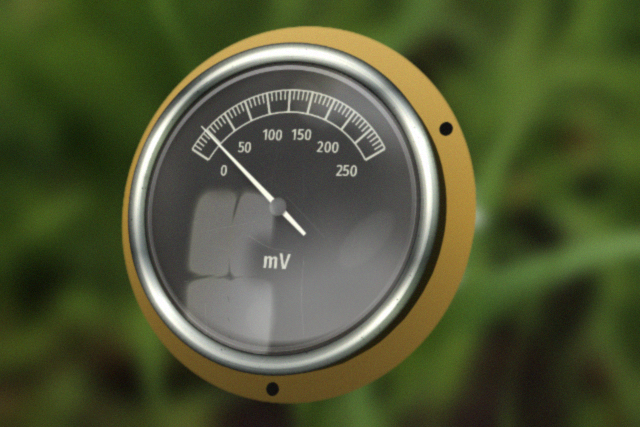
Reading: 25 mV
